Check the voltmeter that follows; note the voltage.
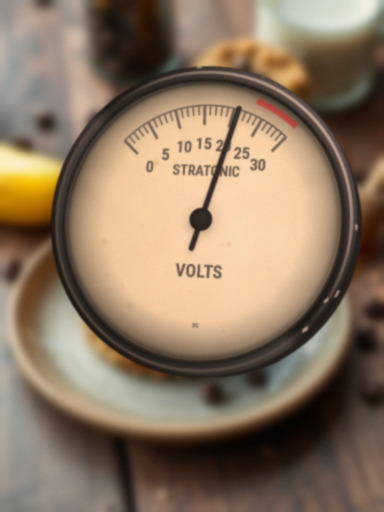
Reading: 21 V
